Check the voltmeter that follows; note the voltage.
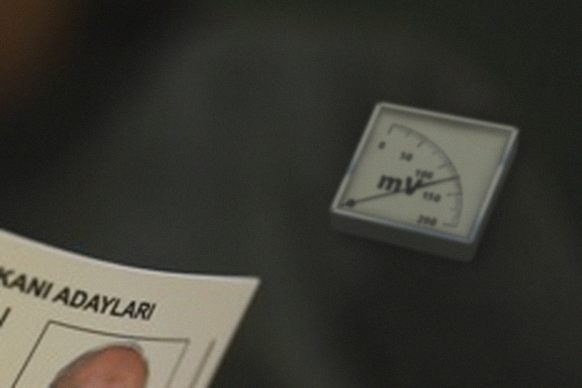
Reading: 125 mV
